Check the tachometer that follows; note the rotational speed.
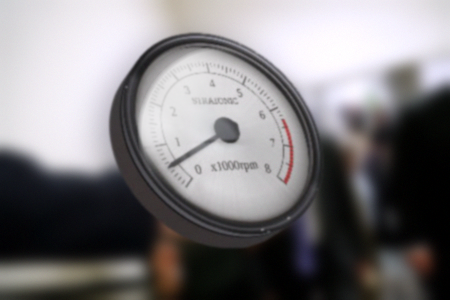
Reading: 500 rpm
